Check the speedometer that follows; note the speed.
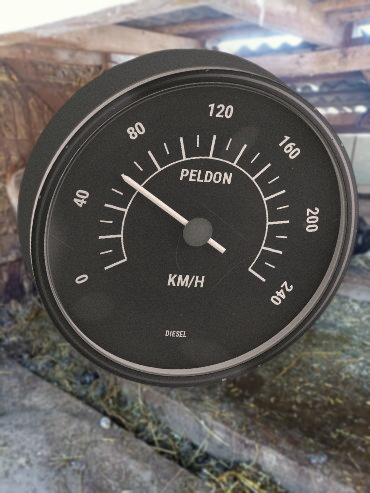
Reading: 60 km/h
